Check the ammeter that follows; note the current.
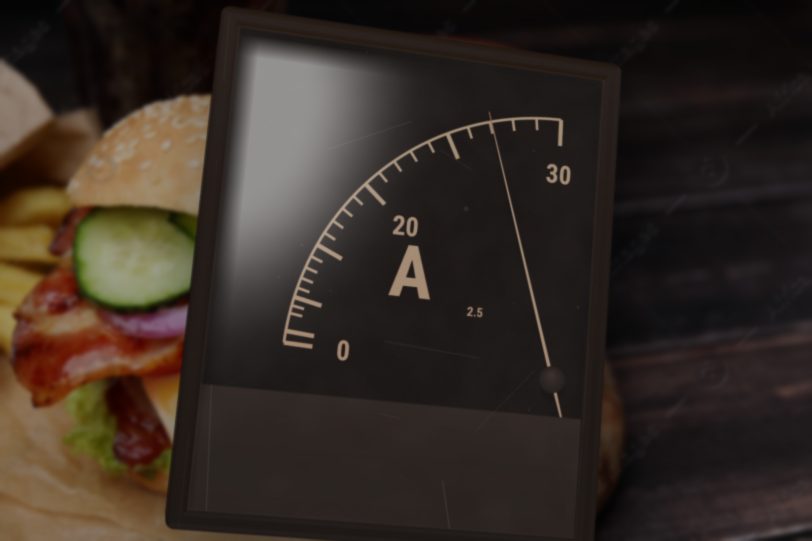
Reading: 27 A
